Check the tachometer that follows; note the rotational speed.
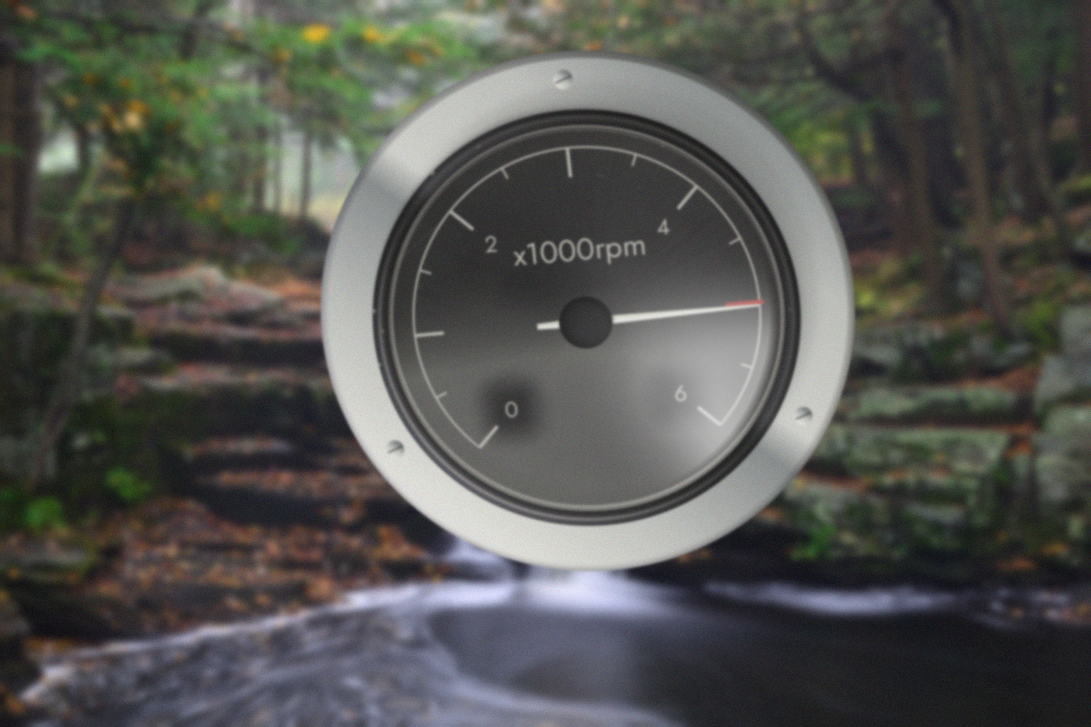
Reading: 5000 rpm
